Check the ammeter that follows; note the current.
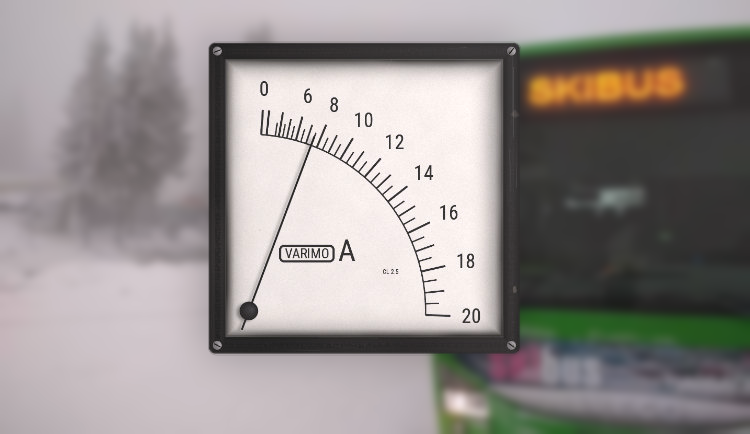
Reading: 7.5 A
